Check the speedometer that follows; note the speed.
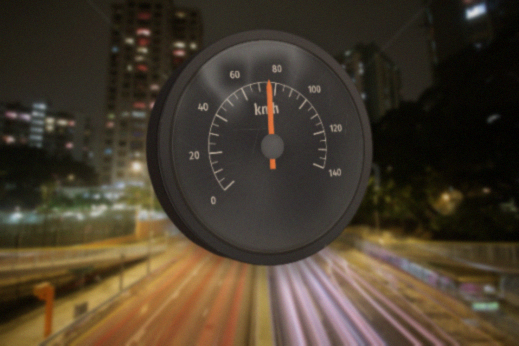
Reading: 75 km/h
